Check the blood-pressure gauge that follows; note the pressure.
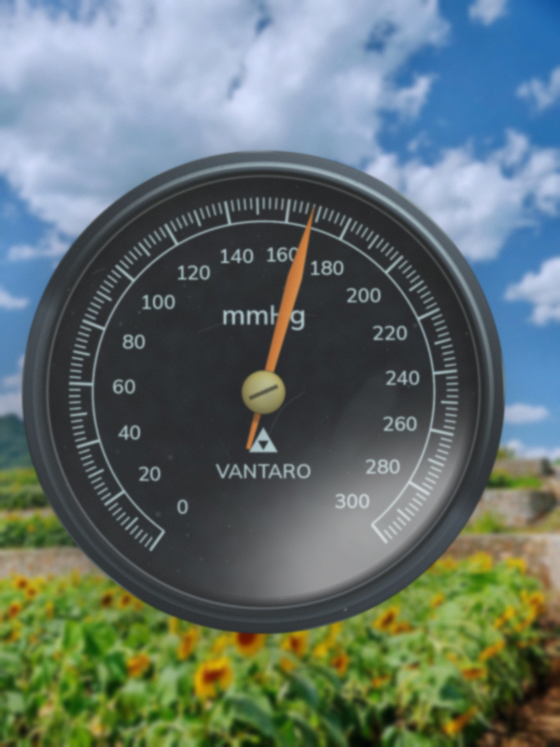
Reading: 168 mmHg
